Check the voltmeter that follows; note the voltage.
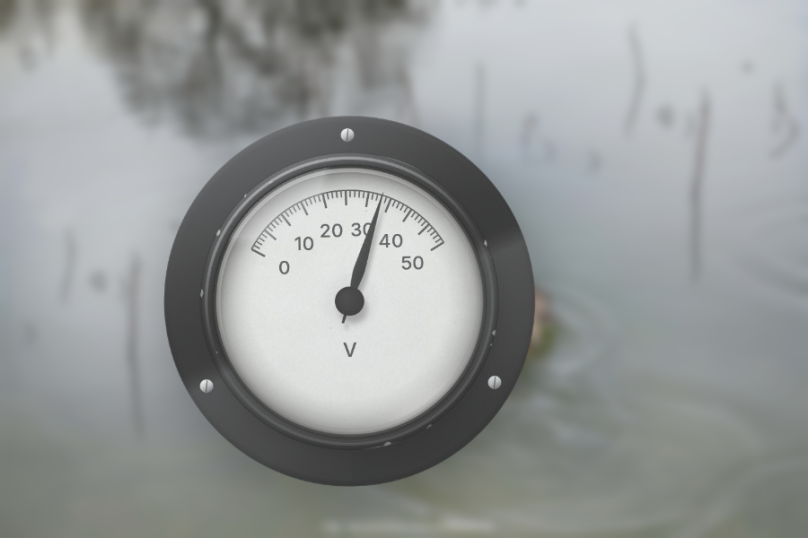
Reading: 33 V
